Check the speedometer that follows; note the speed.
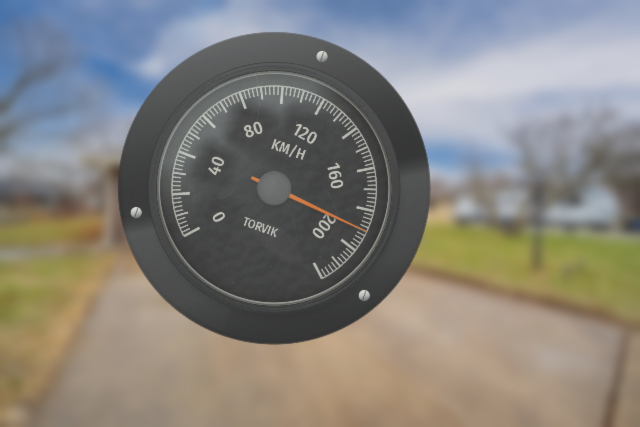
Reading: 190 km/h
